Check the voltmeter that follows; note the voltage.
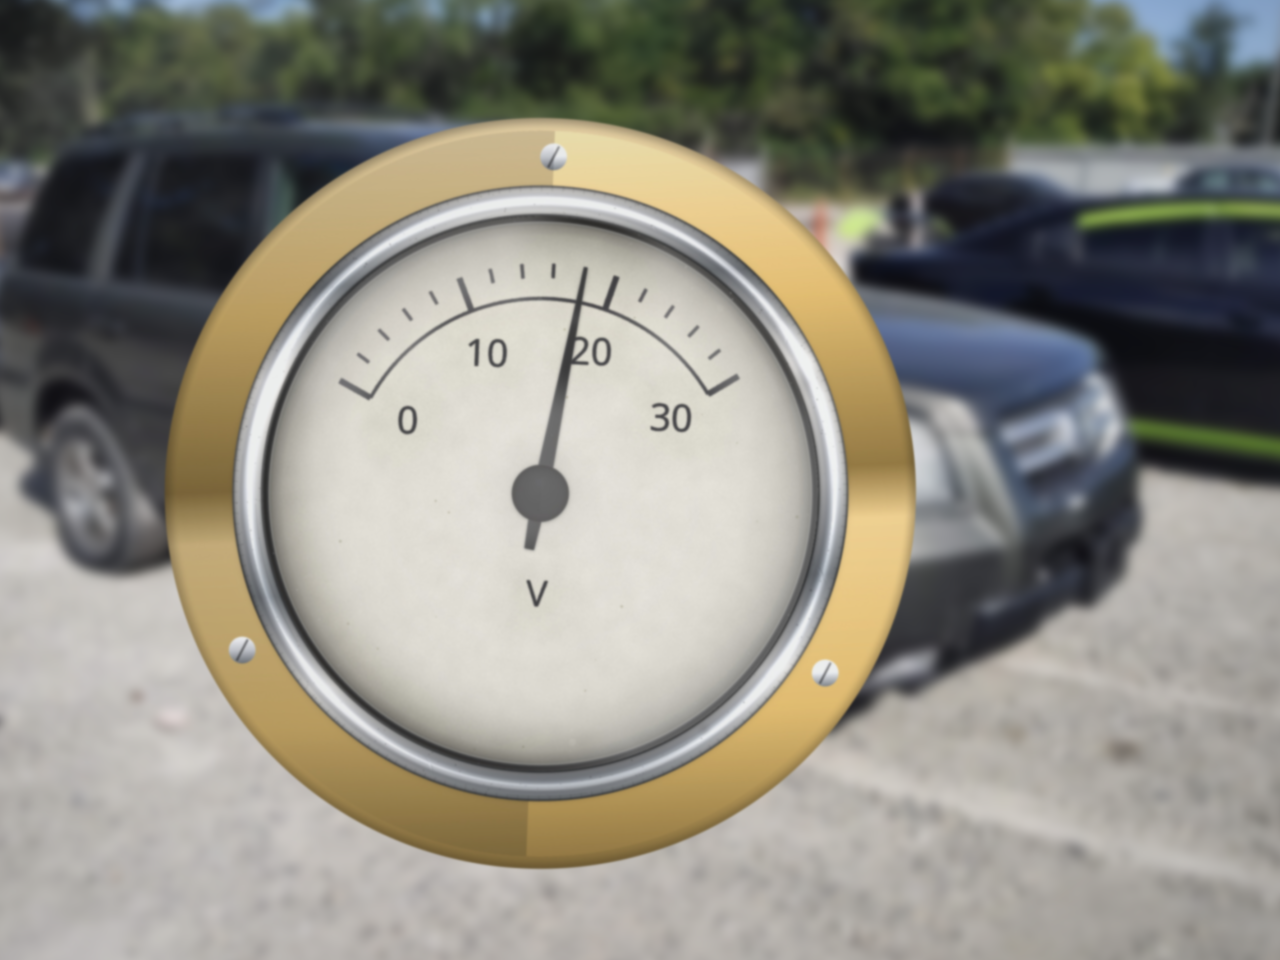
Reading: 18 V
